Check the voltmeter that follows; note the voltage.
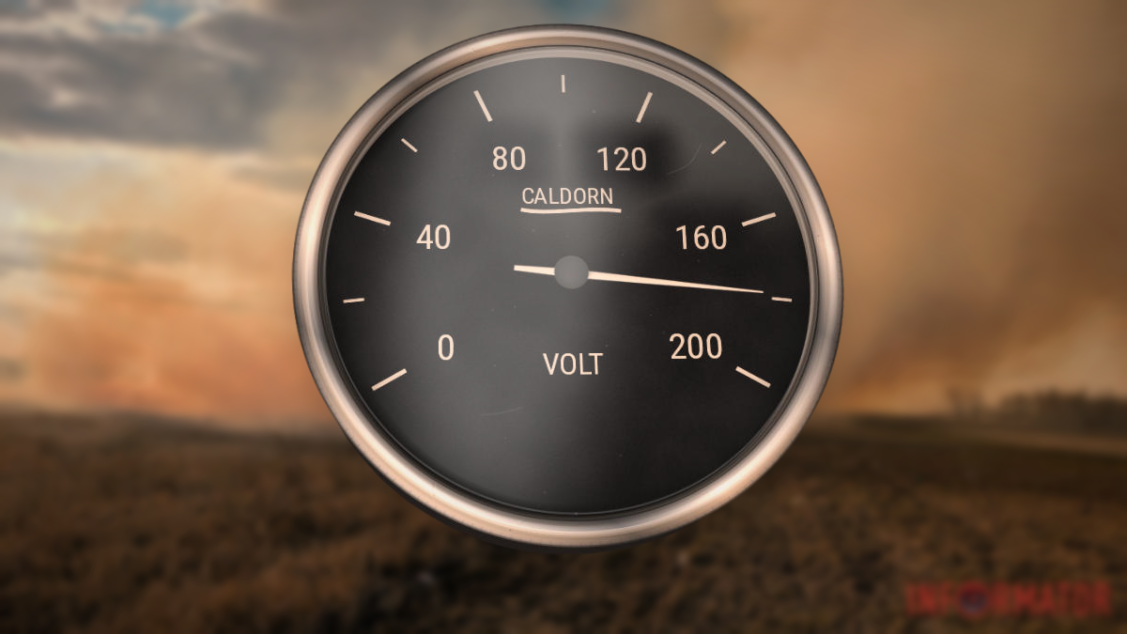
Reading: 180 V
